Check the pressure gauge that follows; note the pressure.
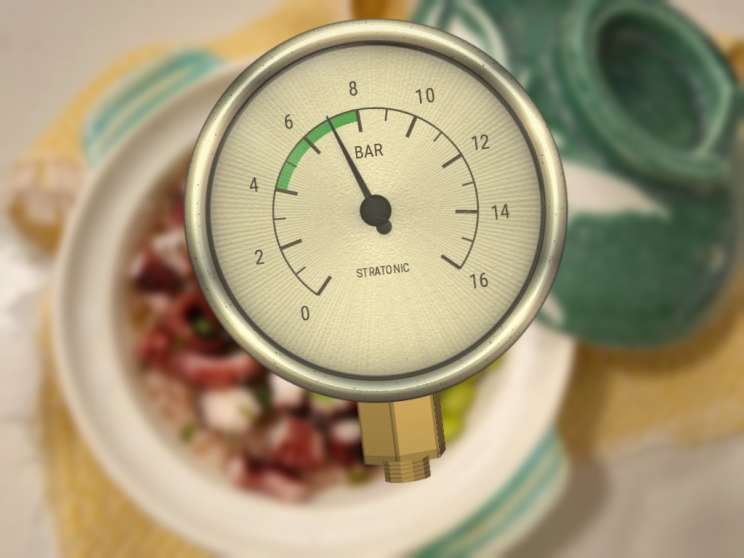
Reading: 7 bar
